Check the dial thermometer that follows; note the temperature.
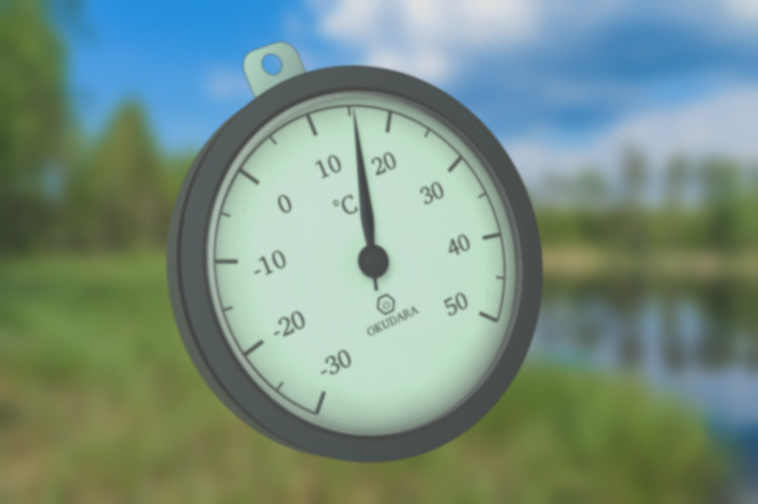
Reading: 15 °C
